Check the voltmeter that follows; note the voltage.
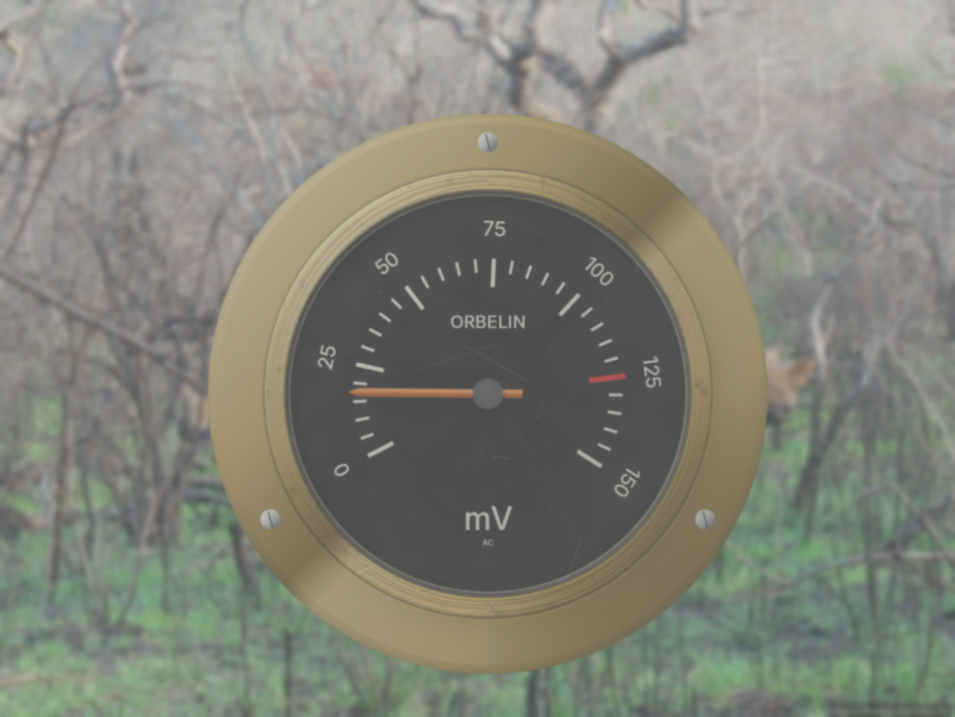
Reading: 17.5 mV
